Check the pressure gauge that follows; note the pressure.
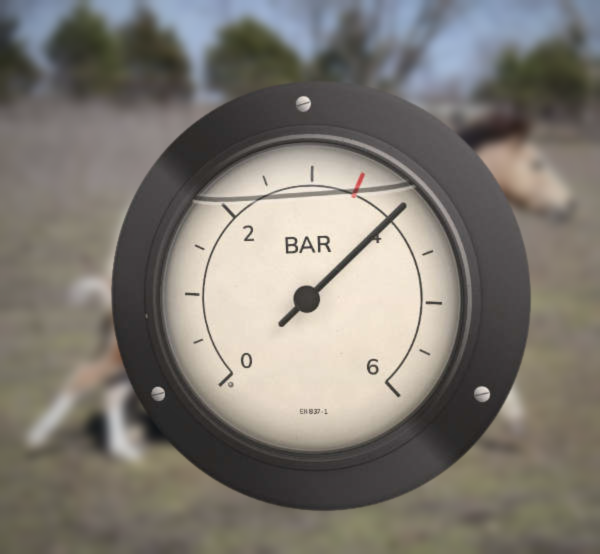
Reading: 4 bar
